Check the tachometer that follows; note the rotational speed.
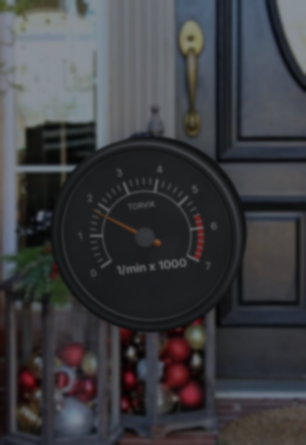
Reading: 1800 rpm
